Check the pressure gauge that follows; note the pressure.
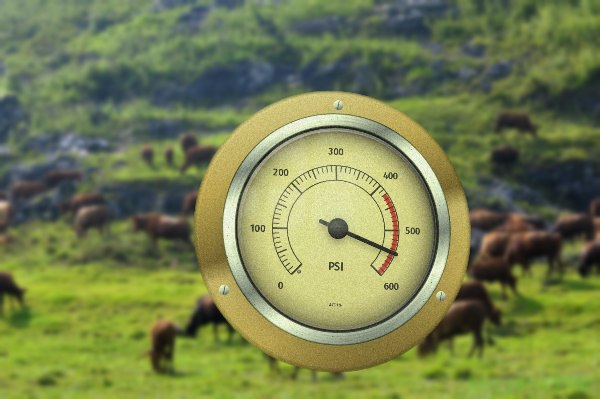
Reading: 550 psi
